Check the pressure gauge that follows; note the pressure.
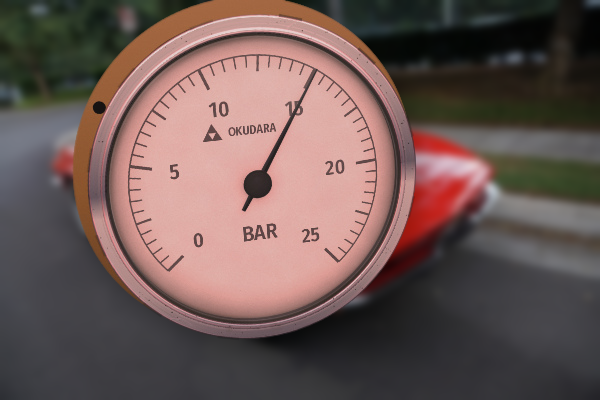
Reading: 15 bar
